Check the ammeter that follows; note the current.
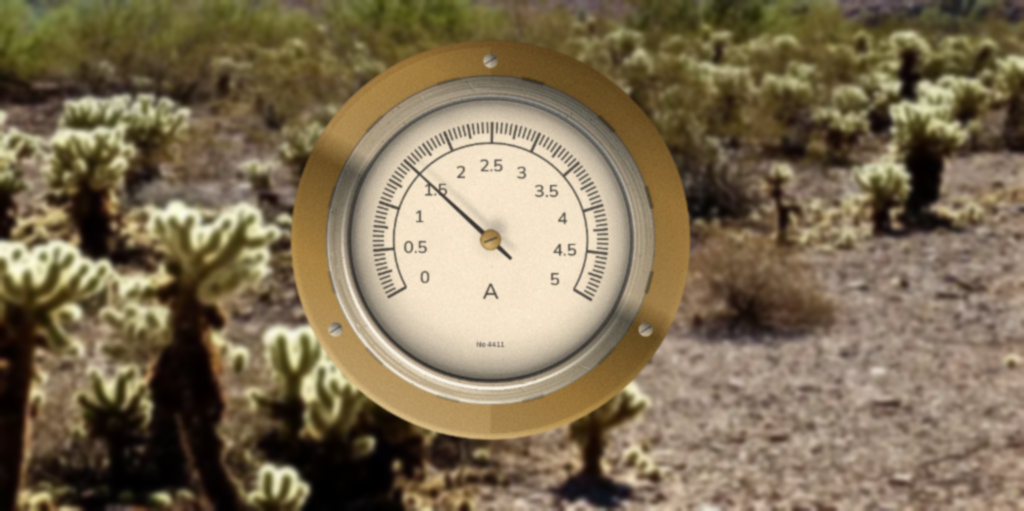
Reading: 1.5 A
